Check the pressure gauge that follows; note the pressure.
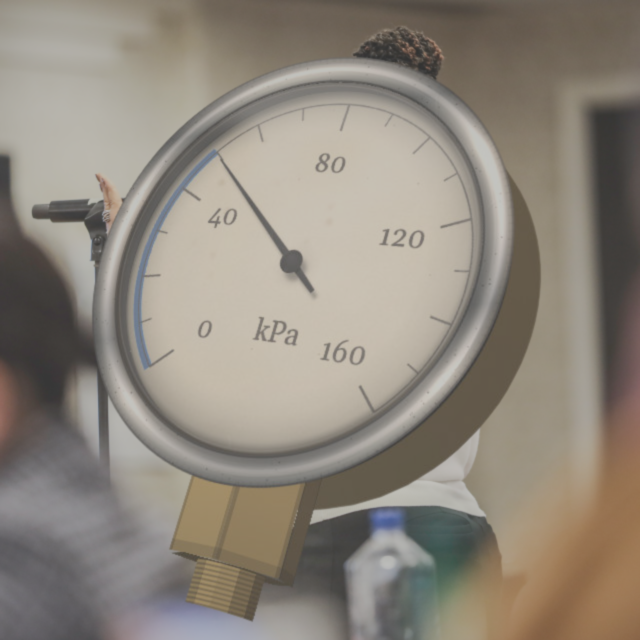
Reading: 50 kPa
